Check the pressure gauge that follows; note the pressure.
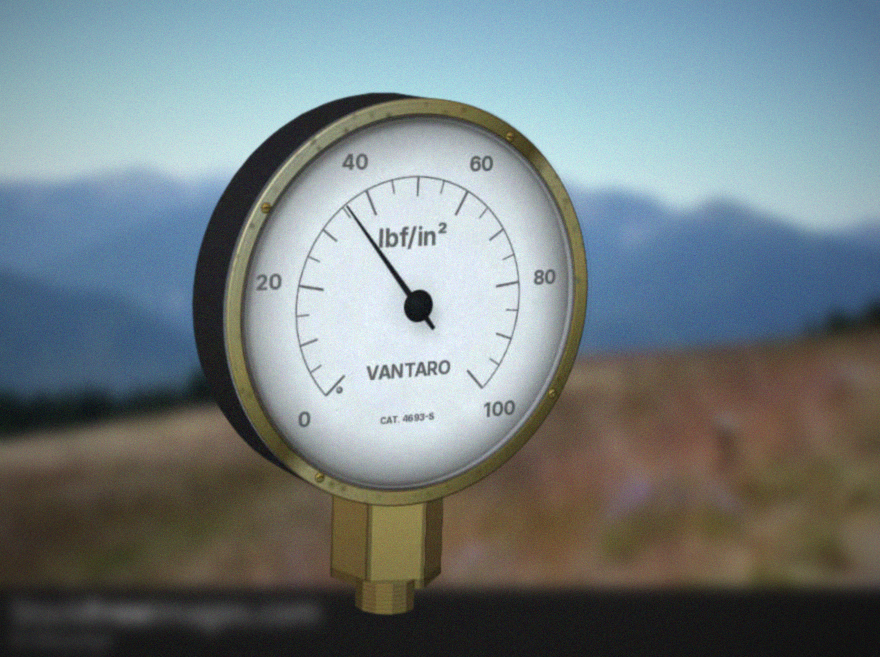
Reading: 35 psi
